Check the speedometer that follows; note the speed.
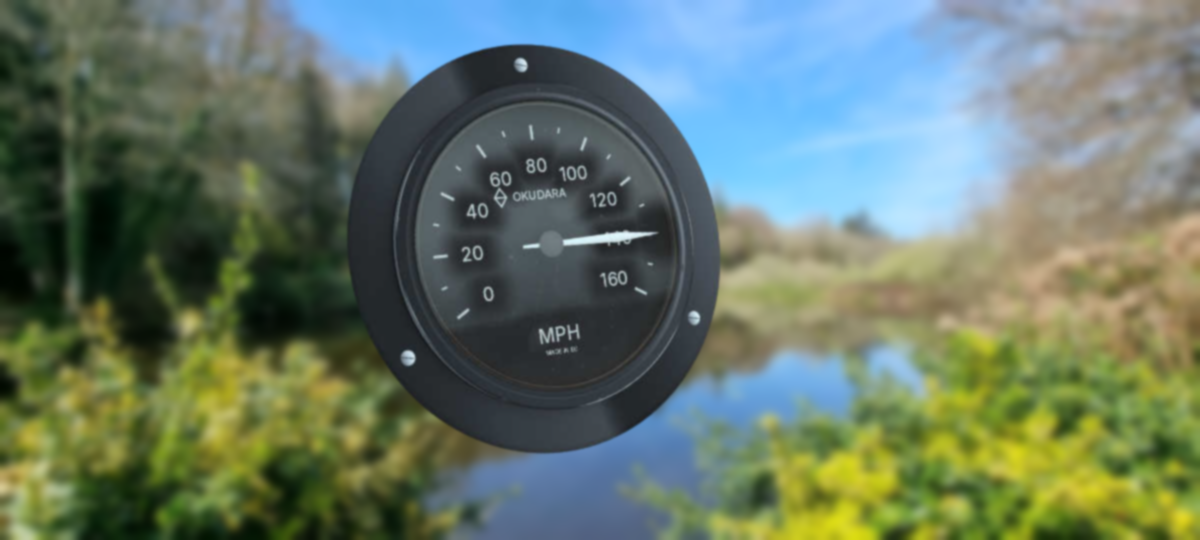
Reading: 140 mph
